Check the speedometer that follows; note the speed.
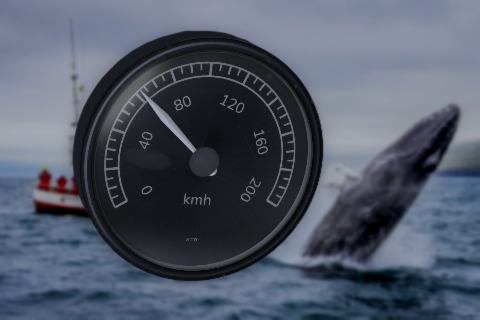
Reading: 62.5 km/h
